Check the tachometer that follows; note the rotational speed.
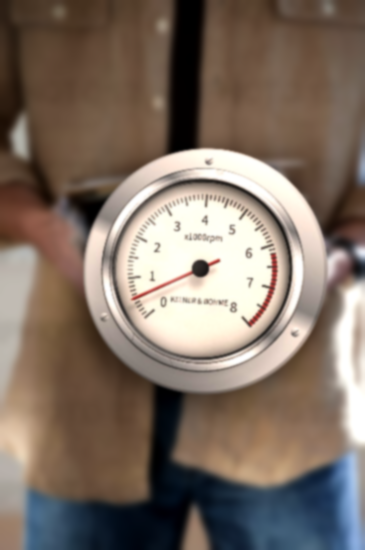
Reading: 500 rpm
